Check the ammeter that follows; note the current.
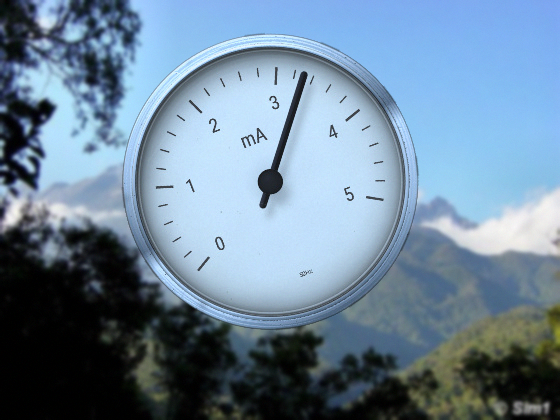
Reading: 3.3 mA
